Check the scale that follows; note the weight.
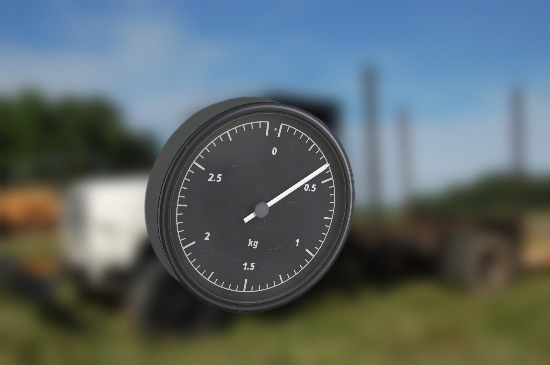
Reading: 0.4 kg
